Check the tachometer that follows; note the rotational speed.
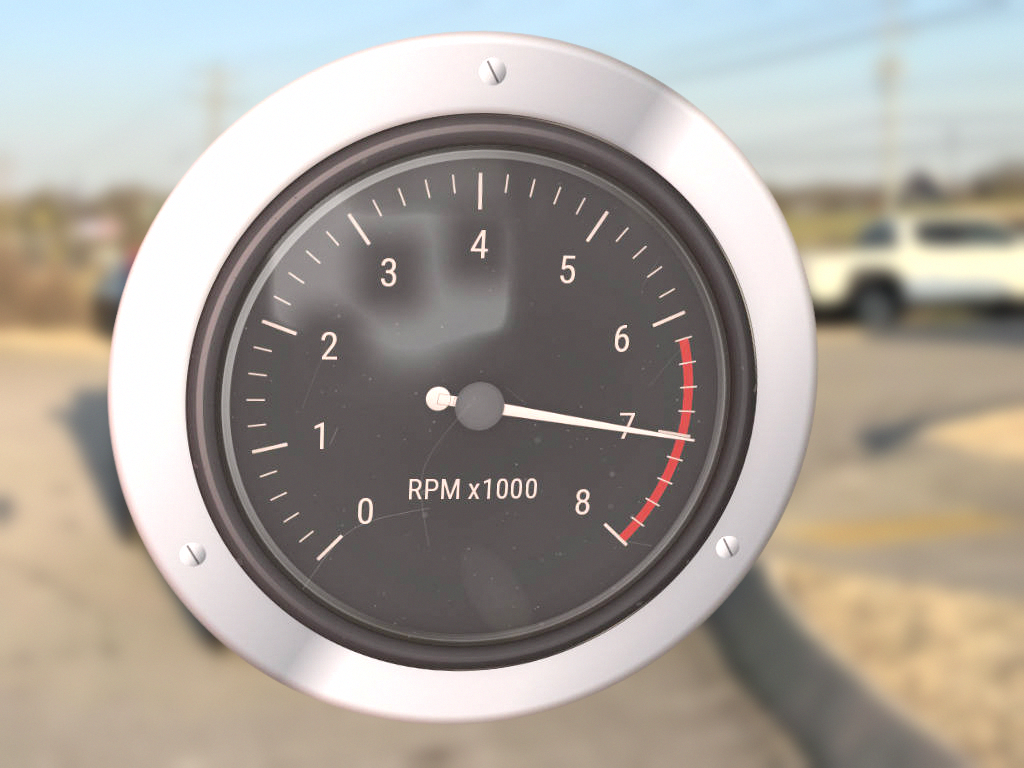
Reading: 7000 rpm
